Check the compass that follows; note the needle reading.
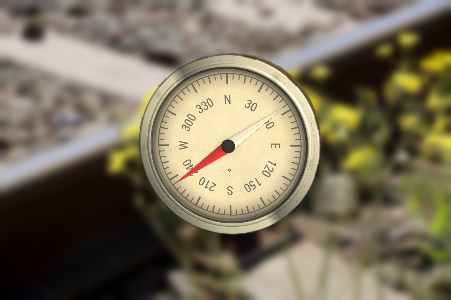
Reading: 235 °
